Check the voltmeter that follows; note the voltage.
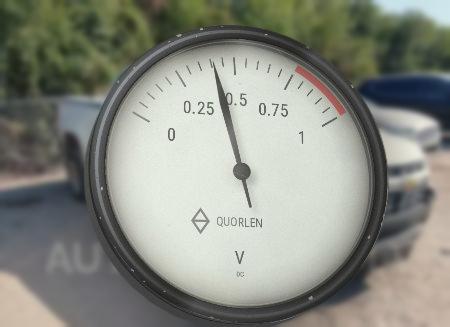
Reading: 0.4 V
